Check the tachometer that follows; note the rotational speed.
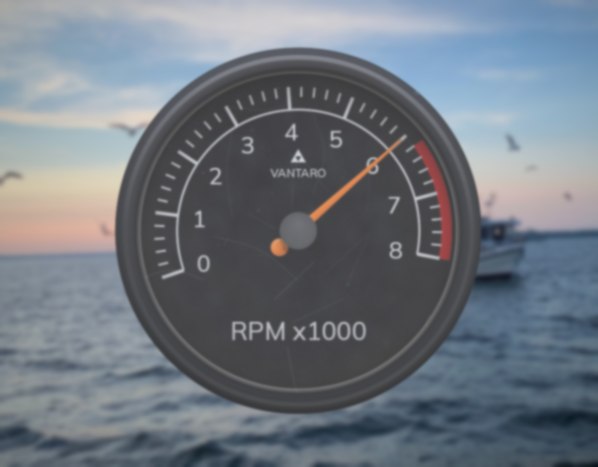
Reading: 6000 rpm
